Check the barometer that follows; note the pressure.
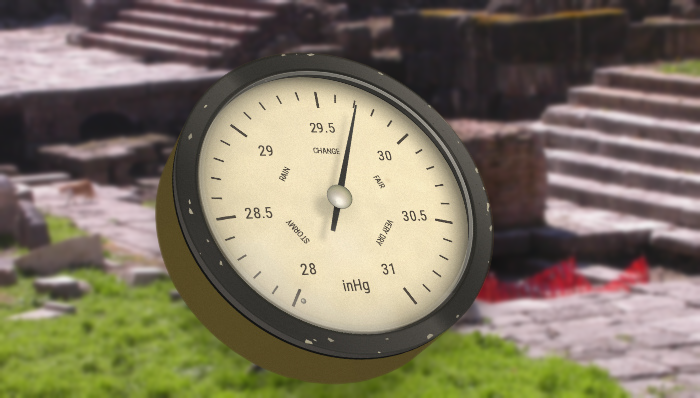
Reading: 29.7 inHg
